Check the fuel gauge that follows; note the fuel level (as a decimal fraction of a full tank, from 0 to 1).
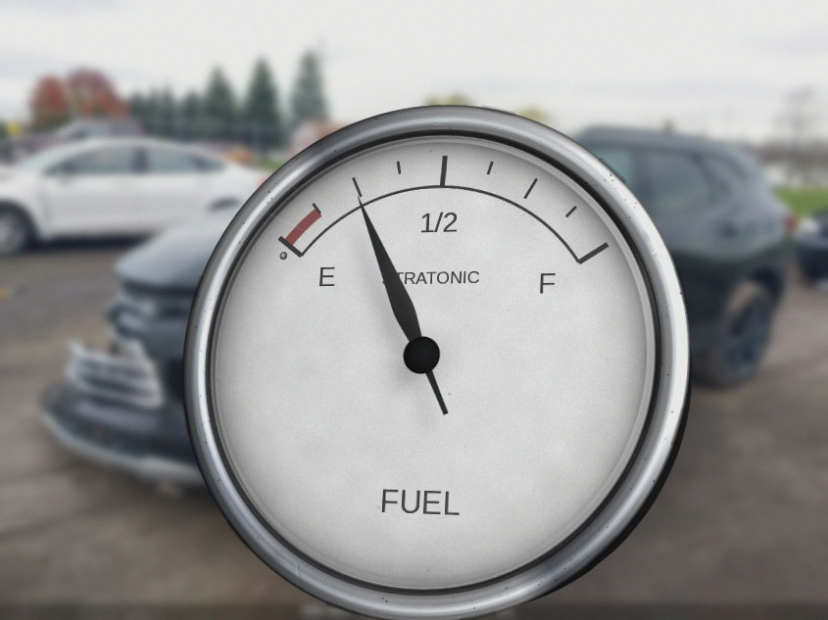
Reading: 0.25
